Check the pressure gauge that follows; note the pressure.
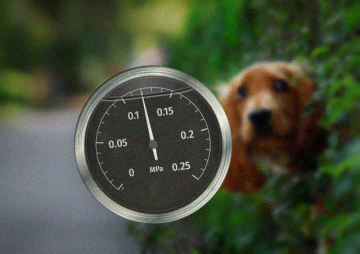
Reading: 0.12 MPa
